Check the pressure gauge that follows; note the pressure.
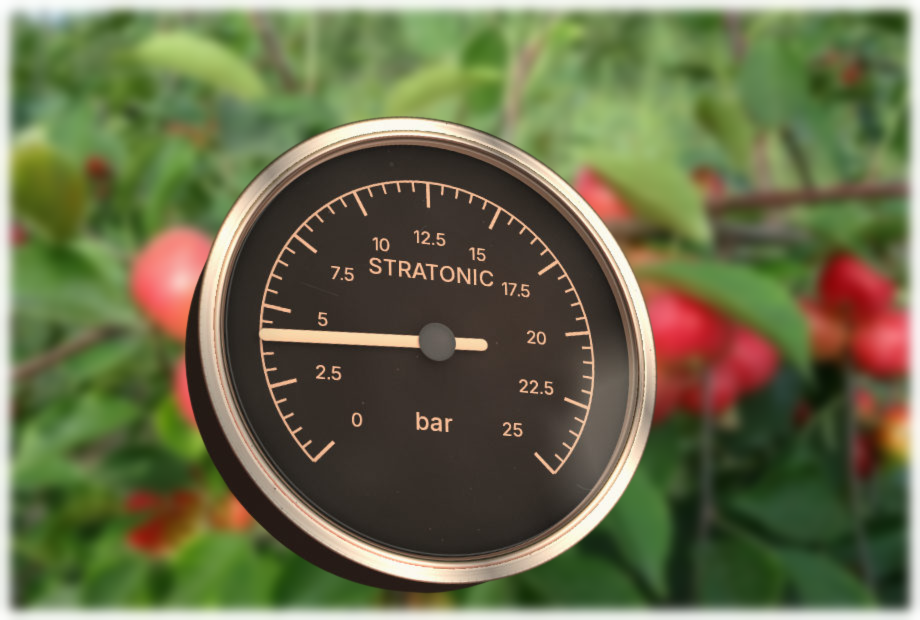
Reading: 4 bar
